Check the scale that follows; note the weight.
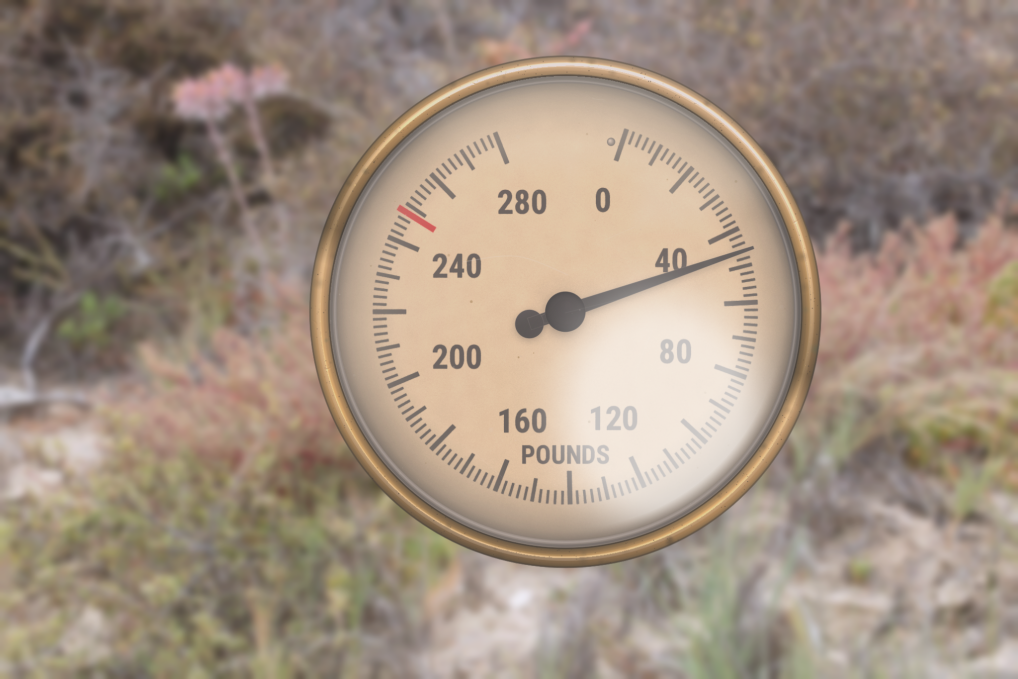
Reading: 46 lb
